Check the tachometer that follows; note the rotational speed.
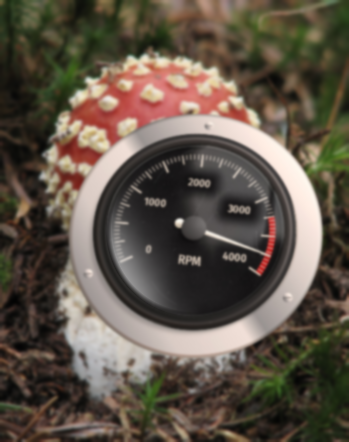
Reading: 3750 rpm
